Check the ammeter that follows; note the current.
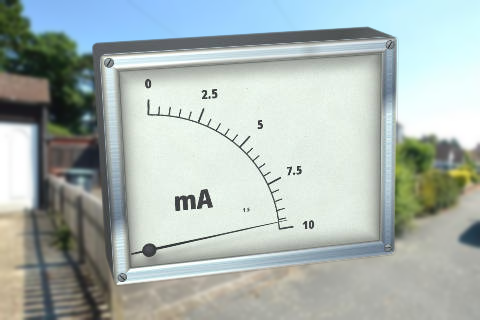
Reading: 9.5 mA
